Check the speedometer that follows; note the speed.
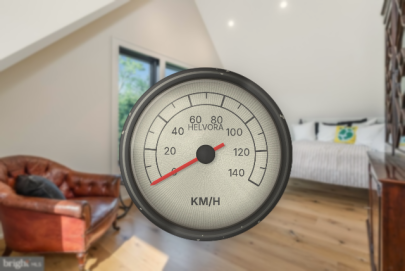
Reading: 0 km/h
